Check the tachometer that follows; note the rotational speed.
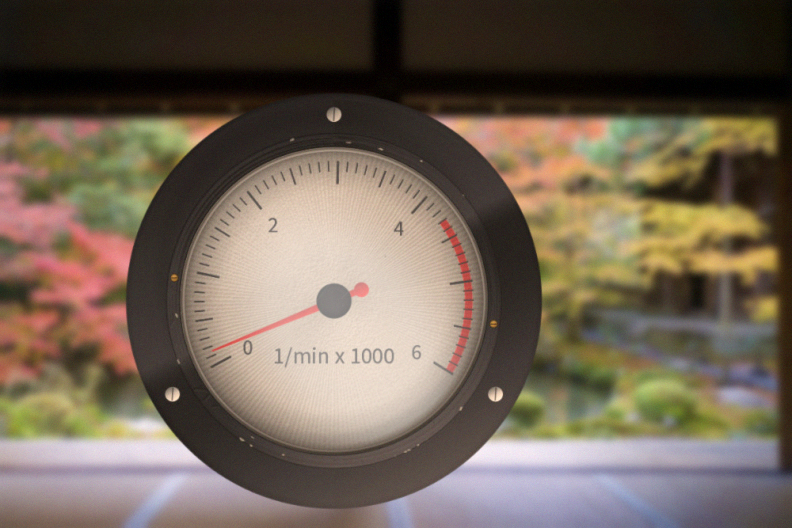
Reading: 150 rpm
